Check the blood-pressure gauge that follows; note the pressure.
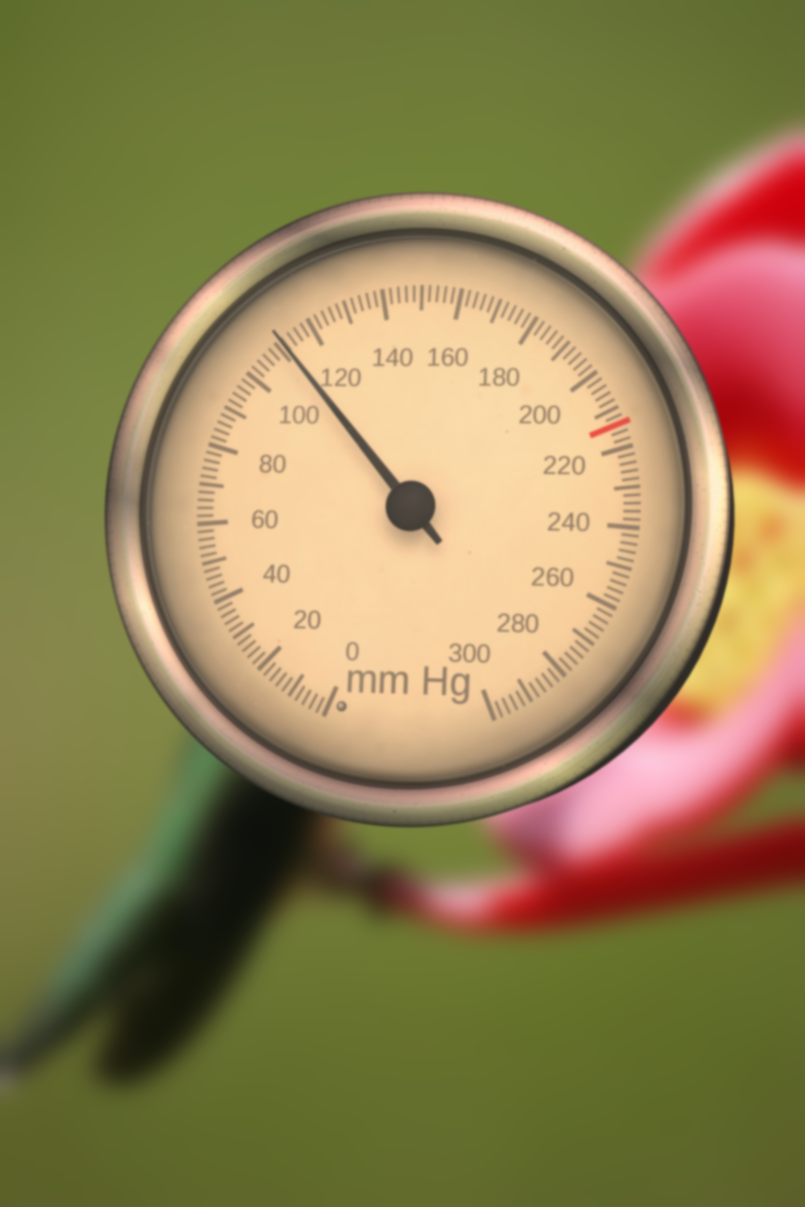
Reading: 112 mmHg
